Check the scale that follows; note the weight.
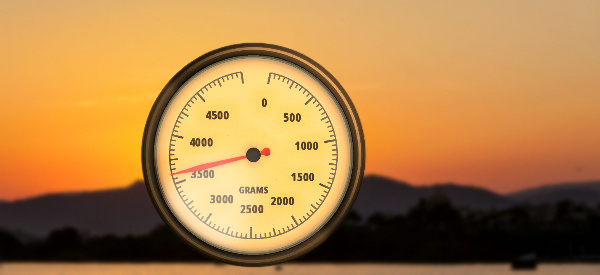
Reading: 3600 g
